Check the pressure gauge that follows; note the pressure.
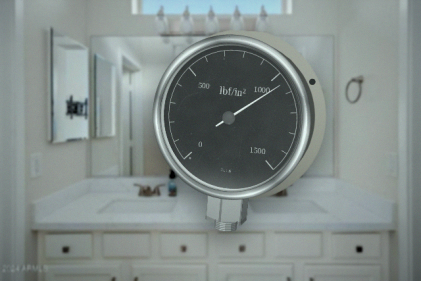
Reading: 1050 psi
